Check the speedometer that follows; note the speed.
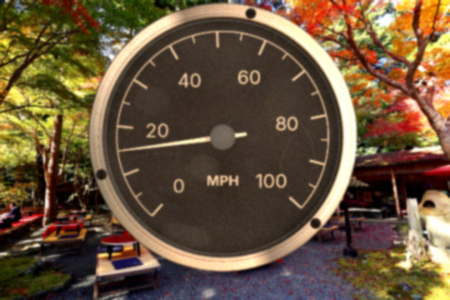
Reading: 15 mph
